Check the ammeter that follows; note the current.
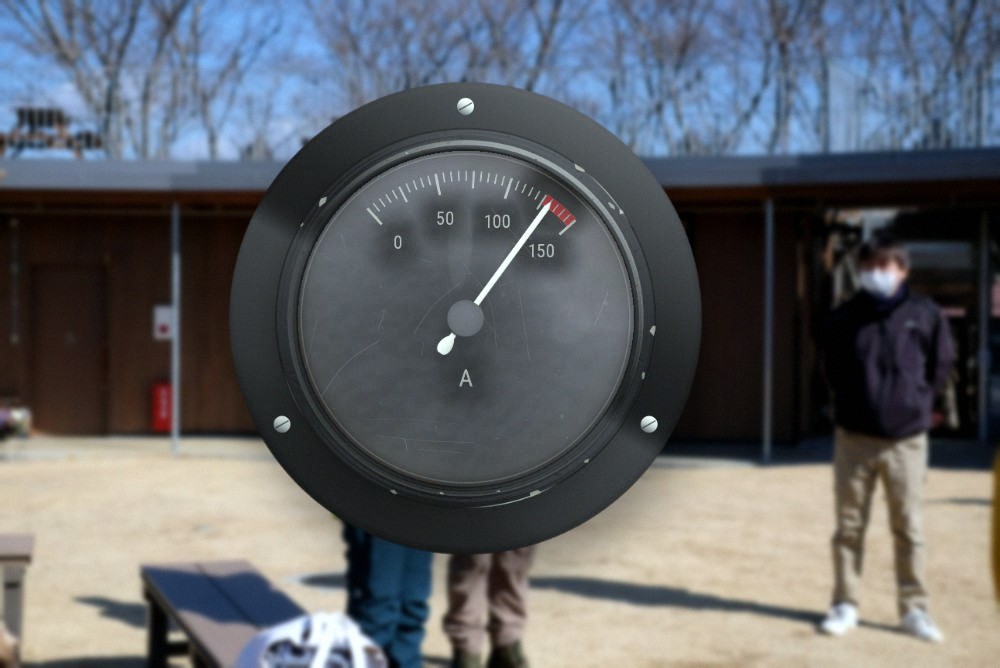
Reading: 130 A
